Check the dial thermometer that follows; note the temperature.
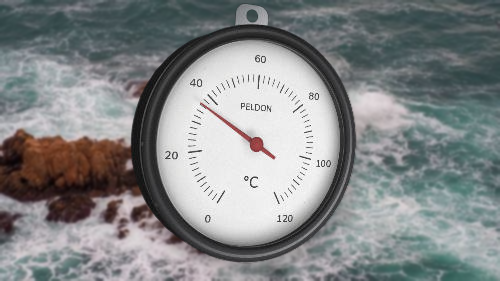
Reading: 36 °C
